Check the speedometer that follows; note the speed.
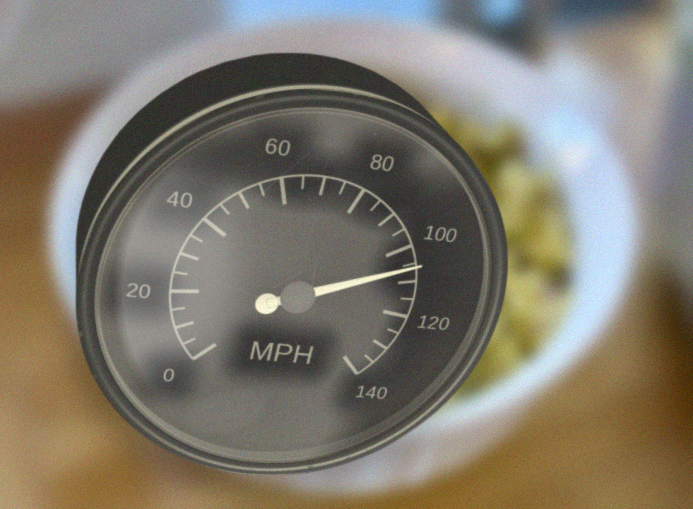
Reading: 105 mph
